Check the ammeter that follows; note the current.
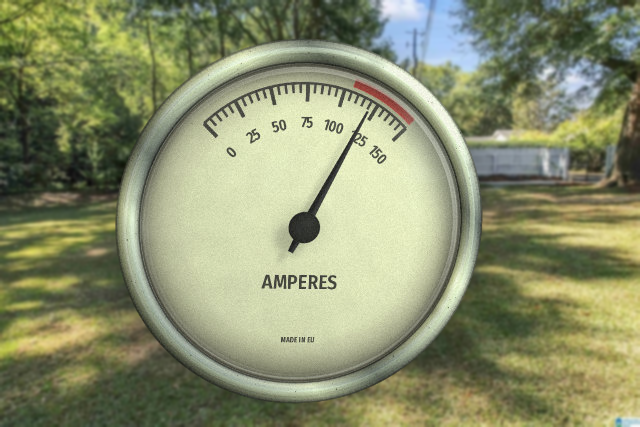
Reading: 120 A
